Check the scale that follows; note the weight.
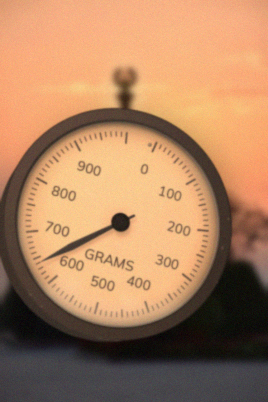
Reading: 640 g
